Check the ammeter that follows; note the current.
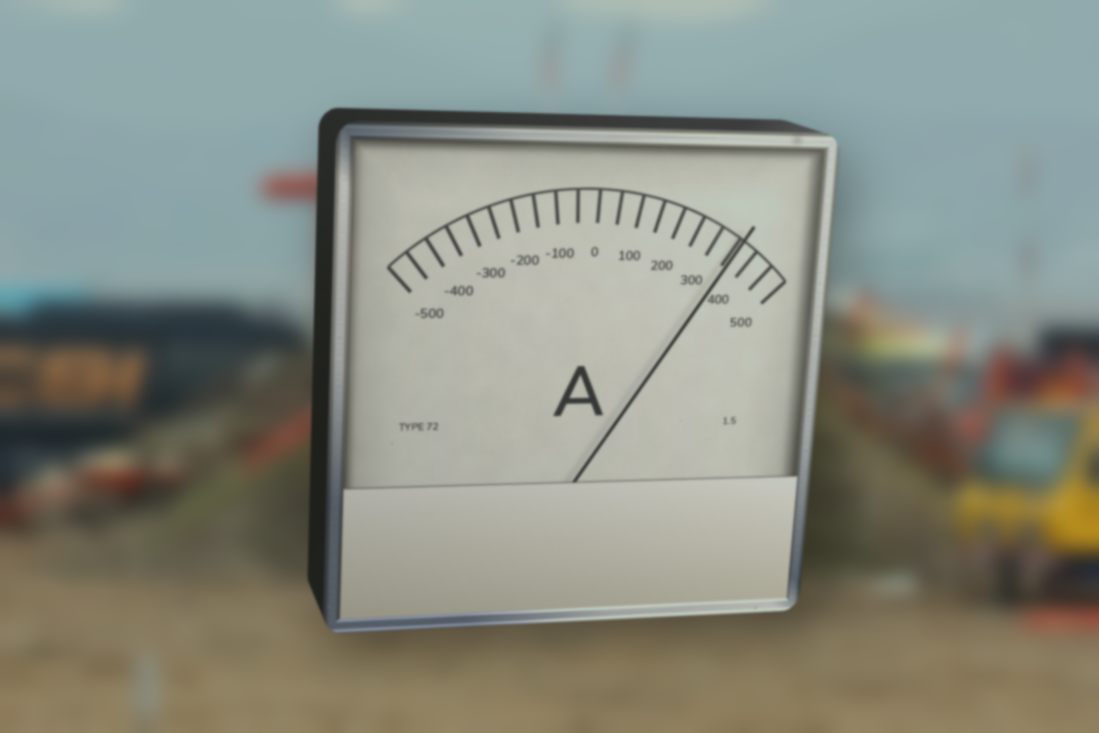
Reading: 350 A
